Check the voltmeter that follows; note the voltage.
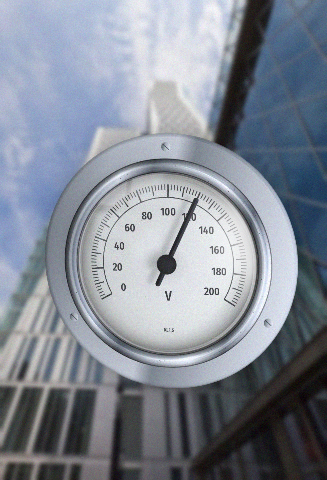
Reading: 120 V
